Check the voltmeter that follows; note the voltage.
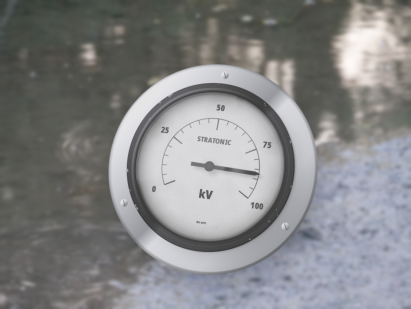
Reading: 87.5 kV
